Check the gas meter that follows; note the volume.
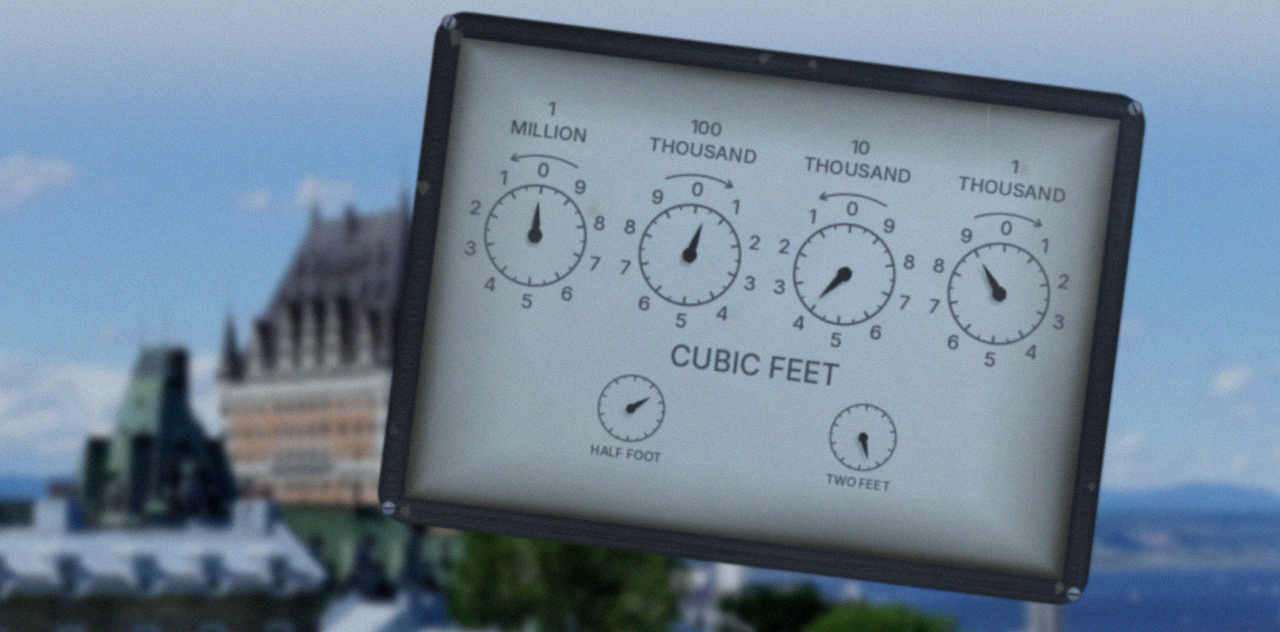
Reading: 3900 ft³
